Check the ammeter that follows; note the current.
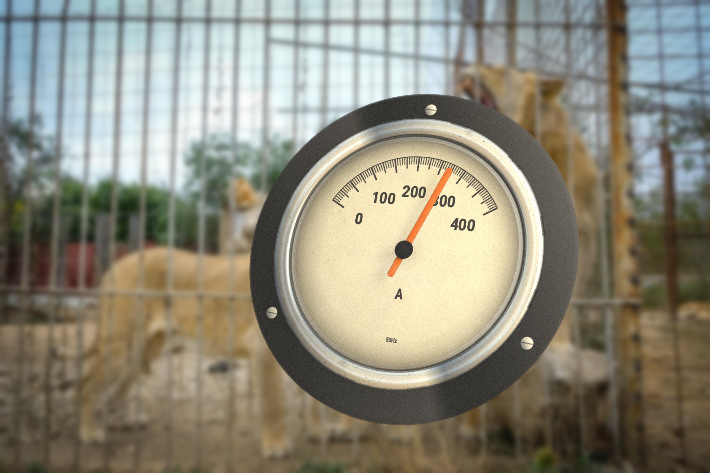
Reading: 275 A
